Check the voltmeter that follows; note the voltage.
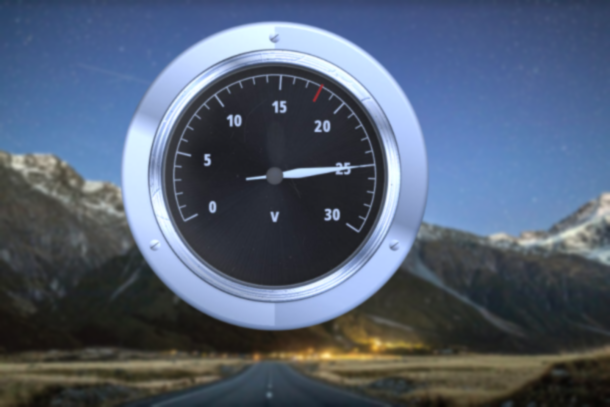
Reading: 25 V
